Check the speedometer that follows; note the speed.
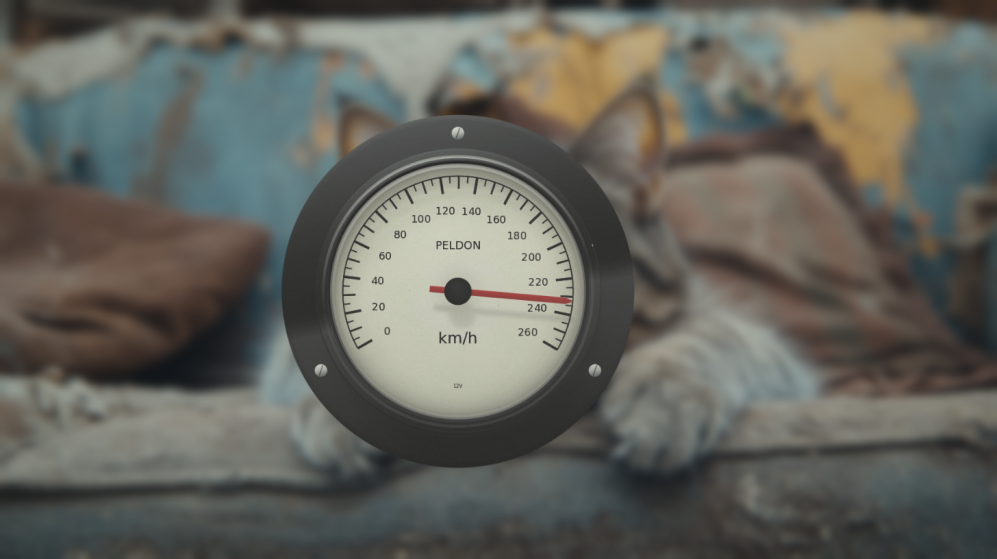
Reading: 232.5 km/h
